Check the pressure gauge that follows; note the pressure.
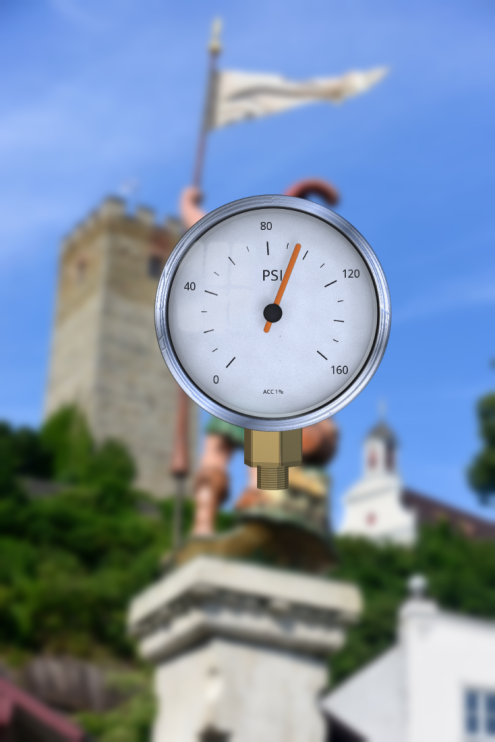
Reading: 95 psi
